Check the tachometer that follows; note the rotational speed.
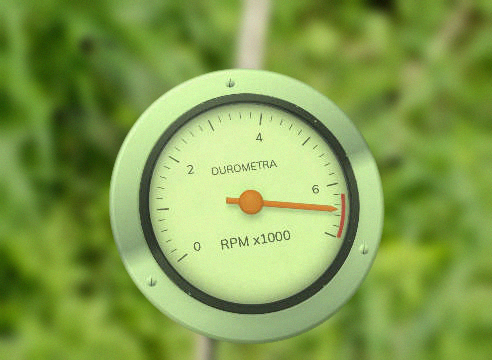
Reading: 6500 rpm
